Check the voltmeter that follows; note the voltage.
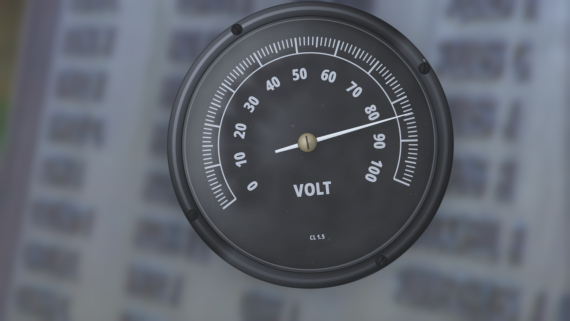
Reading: 84 V
